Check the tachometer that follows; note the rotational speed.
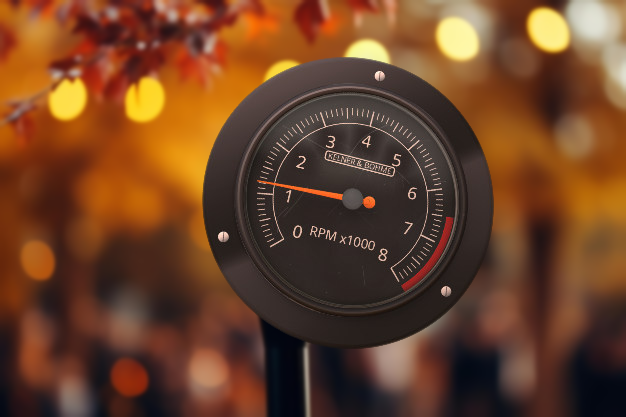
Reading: 1200 rpm
